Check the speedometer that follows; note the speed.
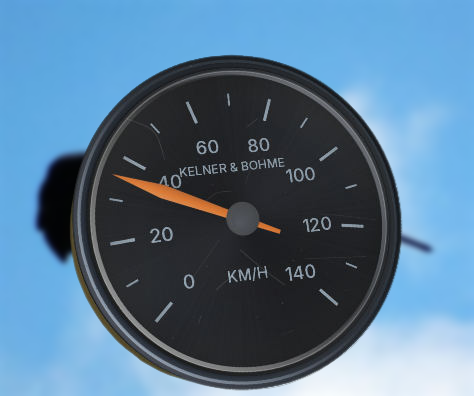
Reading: 35 km/h
